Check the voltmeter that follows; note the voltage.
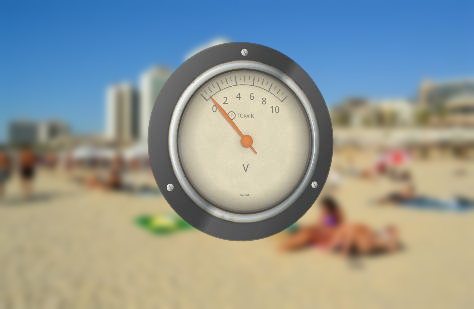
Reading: 0.5 V
